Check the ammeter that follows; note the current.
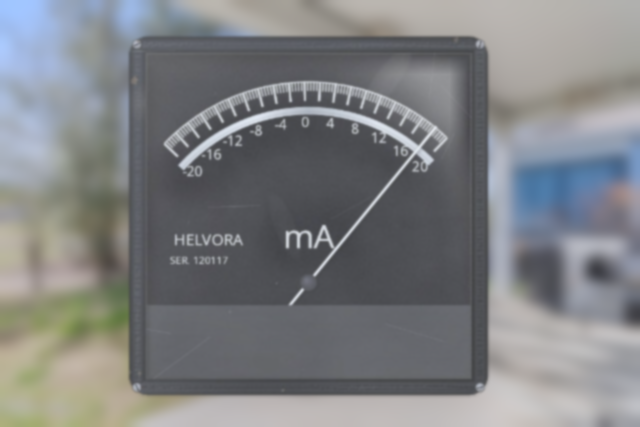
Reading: 18 mA
